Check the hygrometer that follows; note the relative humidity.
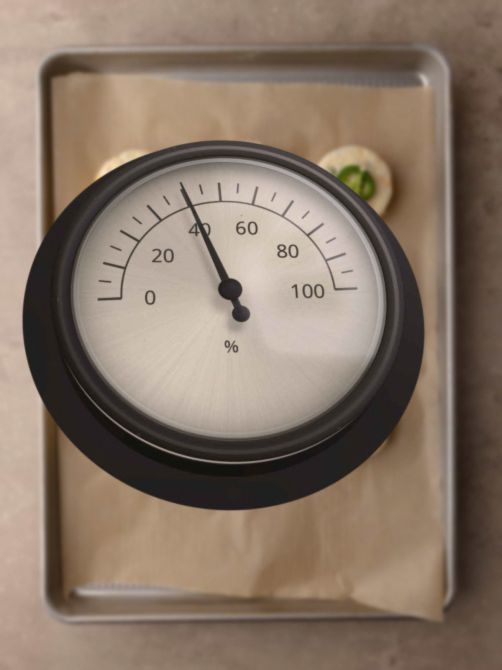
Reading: 40 %
